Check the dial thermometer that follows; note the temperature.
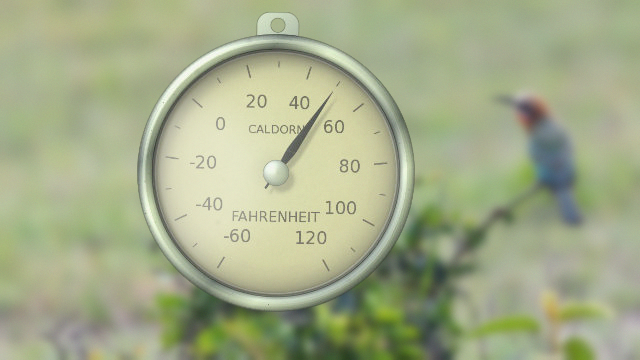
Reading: 50 °F
